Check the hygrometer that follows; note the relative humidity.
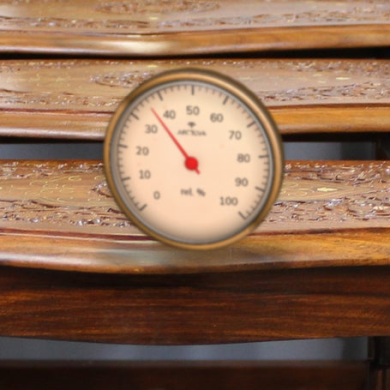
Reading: 36 %
